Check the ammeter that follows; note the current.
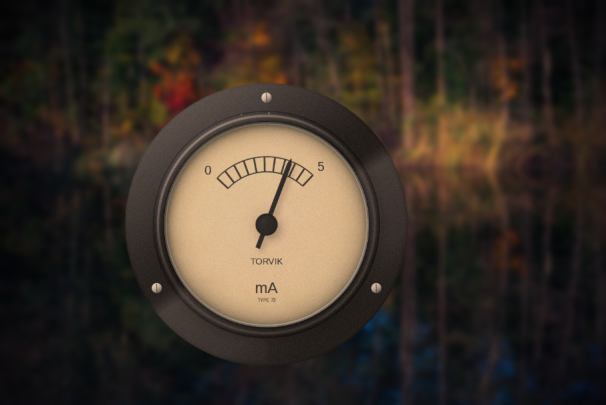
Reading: 3.75 mA
